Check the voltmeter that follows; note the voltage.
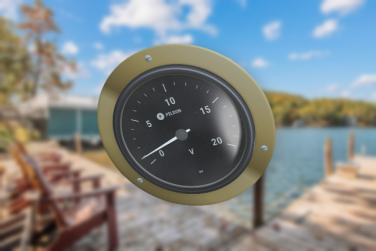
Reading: 1 V
